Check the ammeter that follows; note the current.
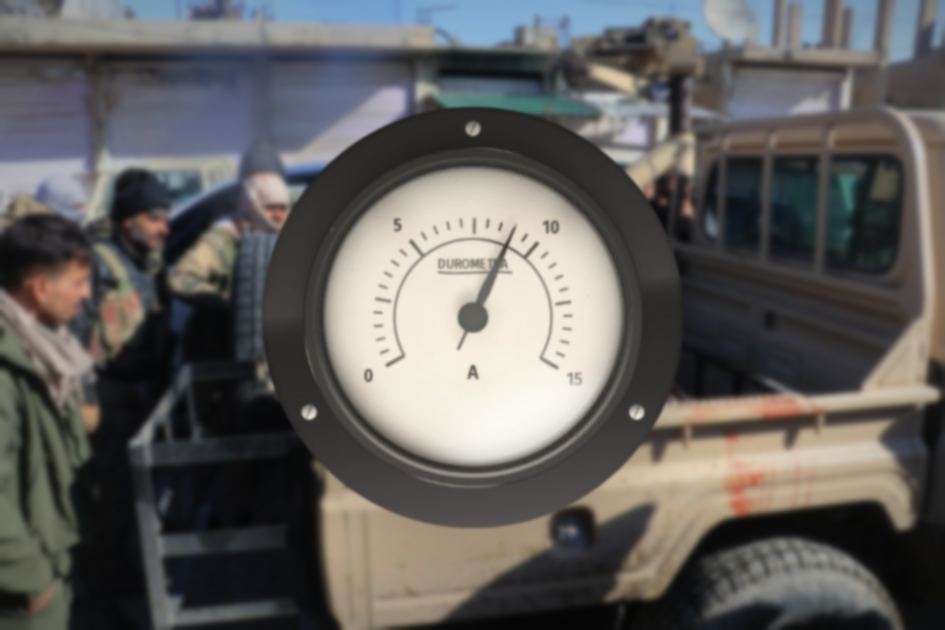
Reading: 9 A
